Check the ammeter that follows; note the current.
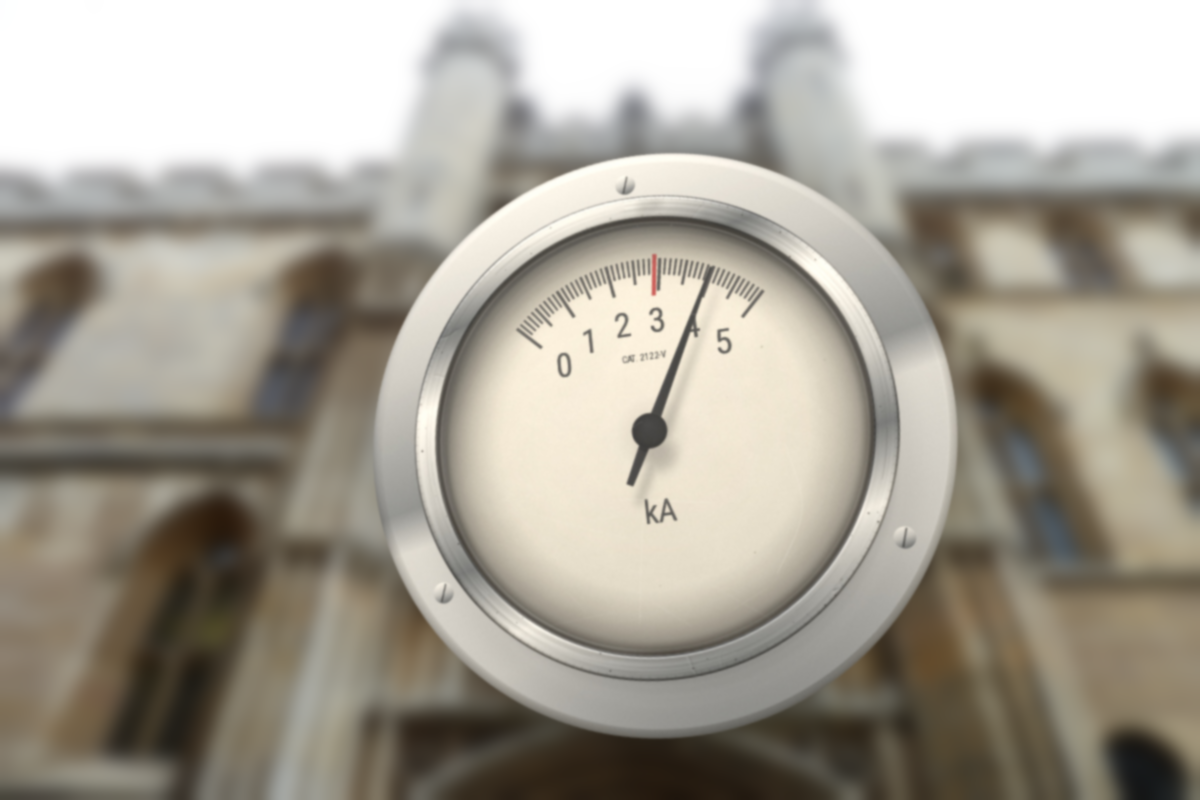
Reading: 4 kA
